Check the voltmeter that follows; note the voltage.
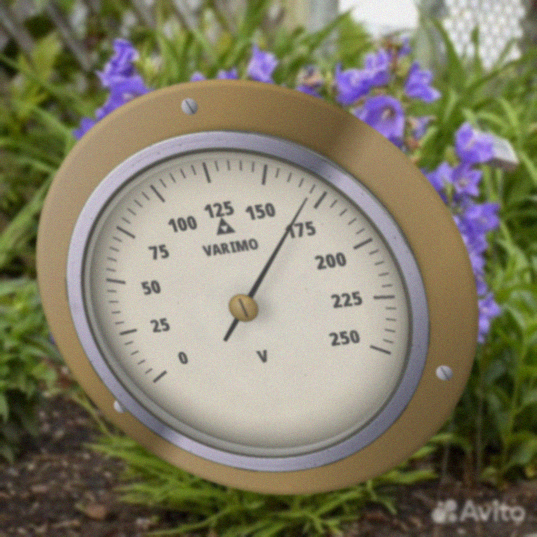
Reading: 170 V
